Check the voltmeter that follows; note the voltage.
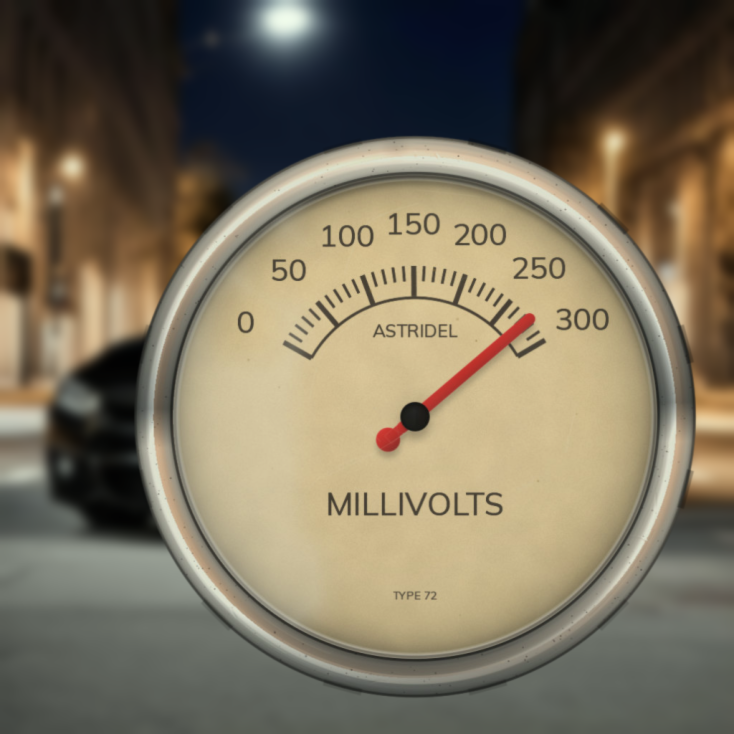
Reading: 275 mV
